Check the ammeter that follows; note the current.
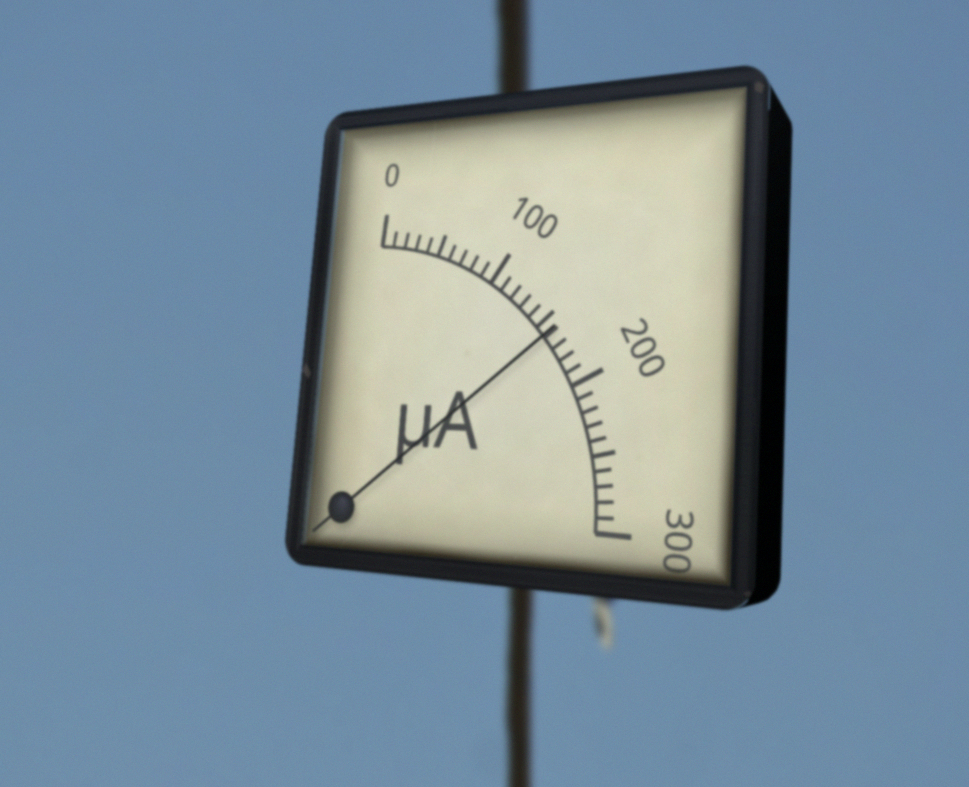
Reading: 160 µA
